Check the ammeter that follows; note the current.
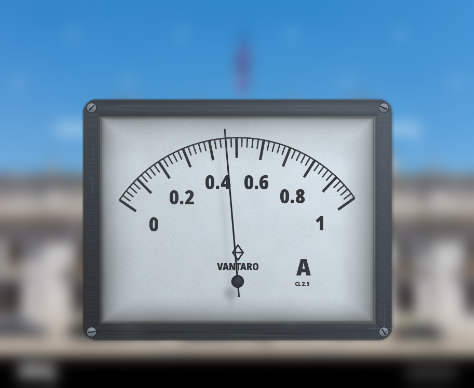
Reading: 0.46 A
